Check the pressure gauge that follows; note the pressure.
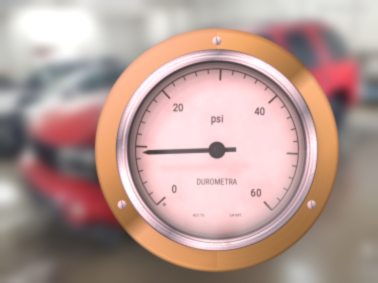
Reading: 9 psi
